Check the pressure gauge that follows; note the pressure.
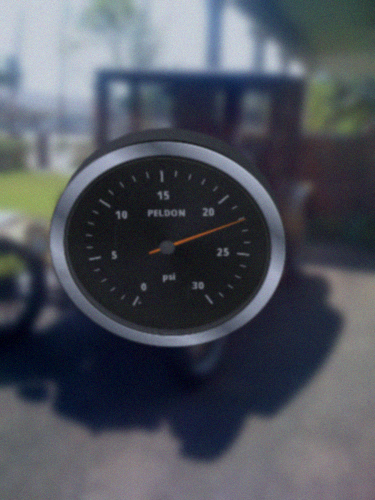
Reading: 22 psi
